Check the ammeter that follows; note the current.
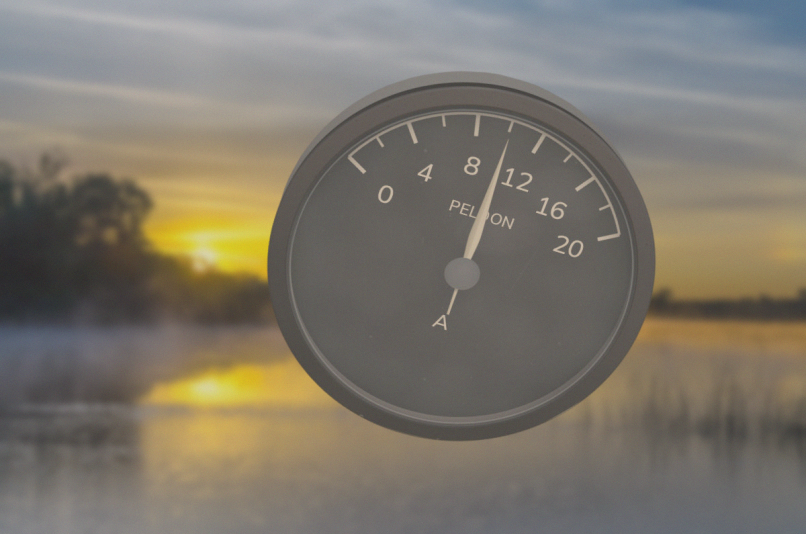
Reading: 10 A
